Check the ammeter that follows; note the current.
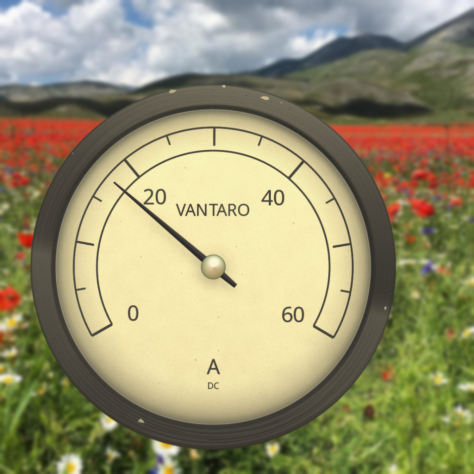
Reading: 17.5 A
